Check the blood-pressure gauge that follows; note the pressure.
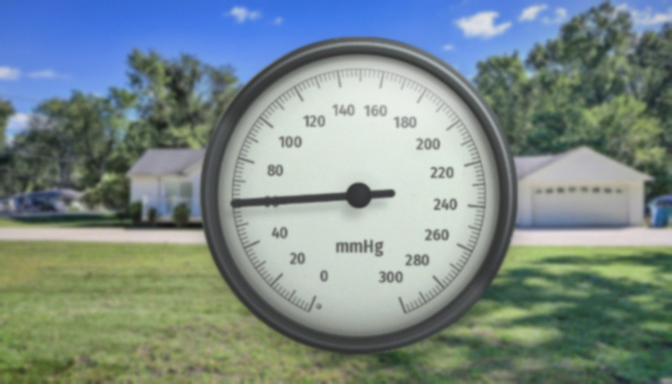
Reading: 60 mmHg
